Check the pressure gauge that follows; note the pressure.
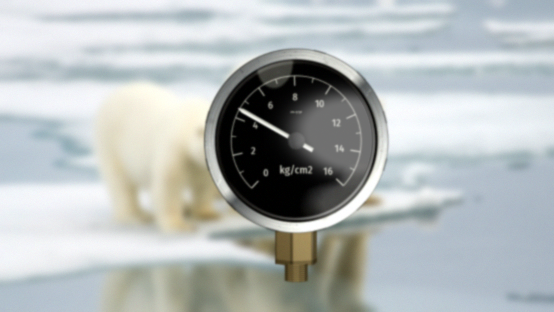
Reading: 4.5 kg/cm²
